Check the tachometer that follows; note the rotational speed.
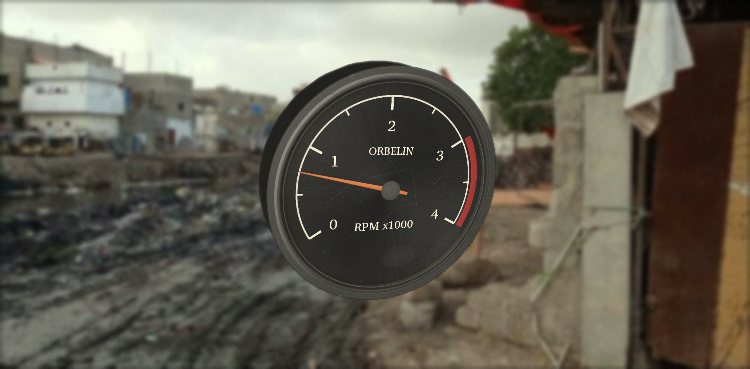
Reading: 750 rpm
